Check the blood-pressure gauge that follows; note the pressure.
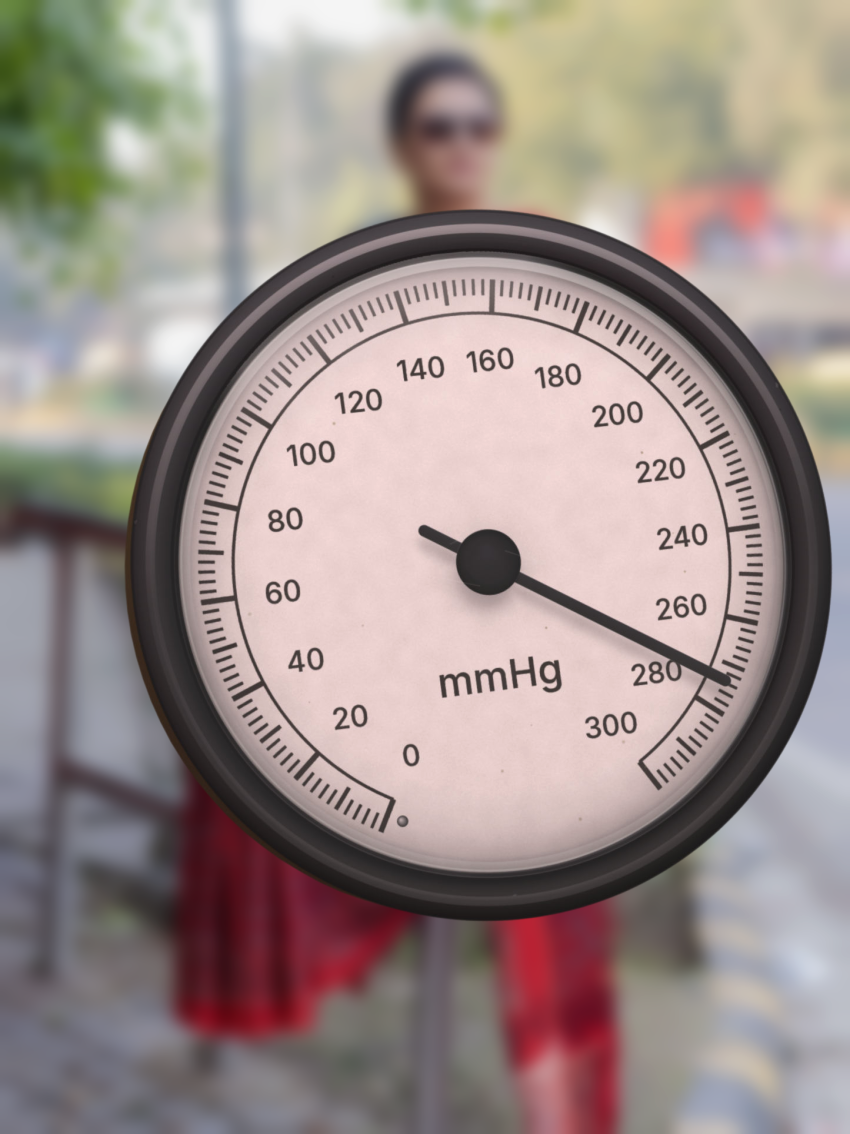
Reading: 274 mmHg
